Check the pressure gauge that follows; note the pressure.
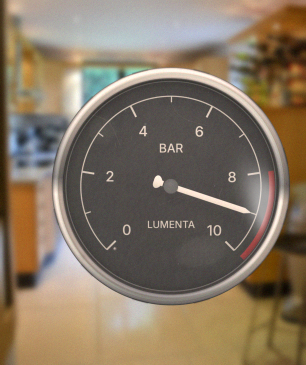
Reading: 9 bar
